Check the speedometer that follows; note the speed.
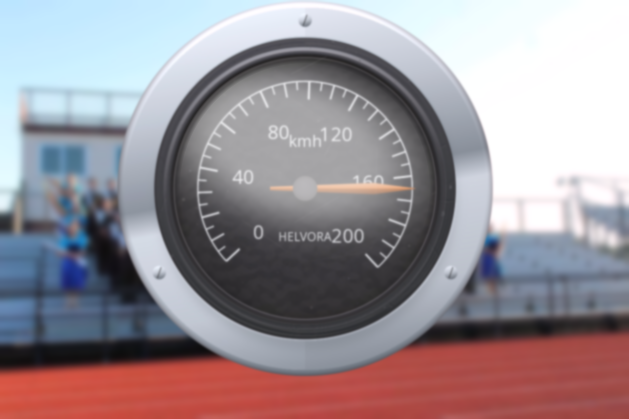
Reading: 165 km/h
